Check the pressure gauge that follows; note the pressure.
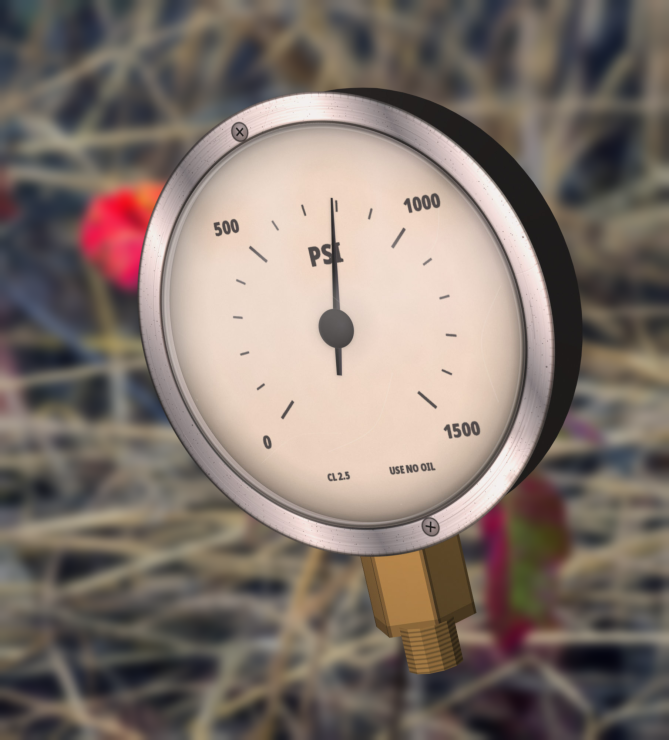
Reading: 800 psi
